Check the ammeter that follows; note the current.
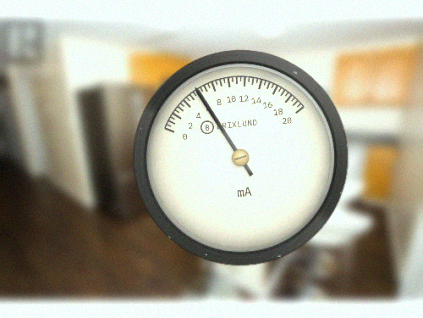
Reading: 6 mA
